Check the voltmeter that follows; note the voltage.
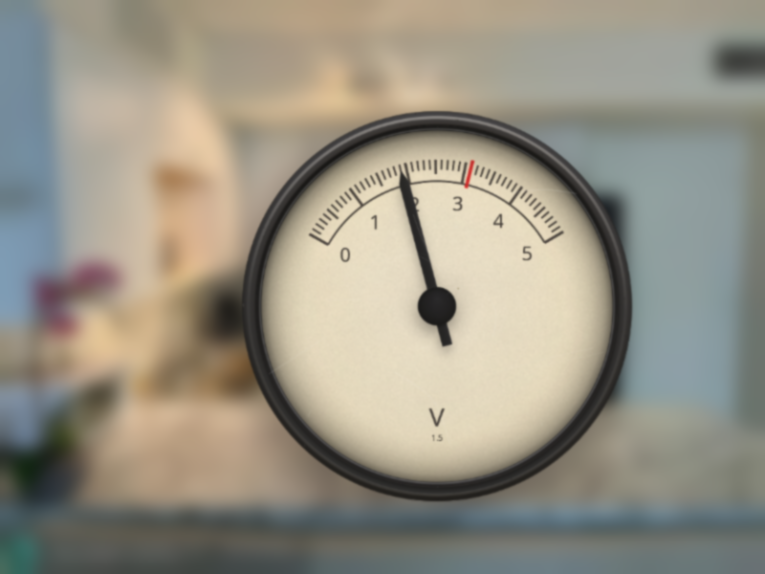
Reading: 1.9 V
